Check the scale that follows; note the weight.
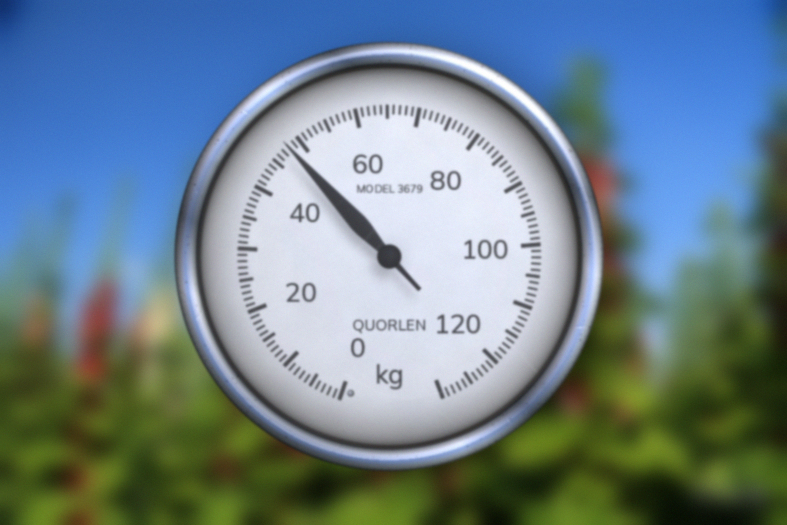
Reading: 48 kg
